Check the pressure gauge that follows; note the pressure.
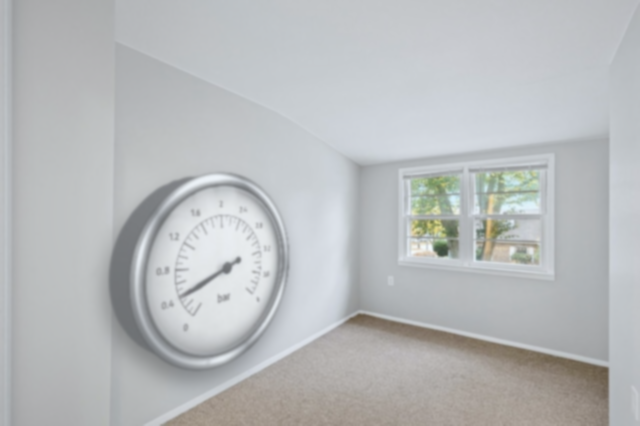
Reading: 0.4 bar
